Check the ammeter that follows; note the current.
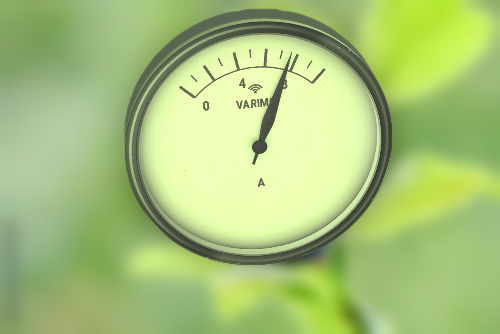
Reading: 7.5 A
